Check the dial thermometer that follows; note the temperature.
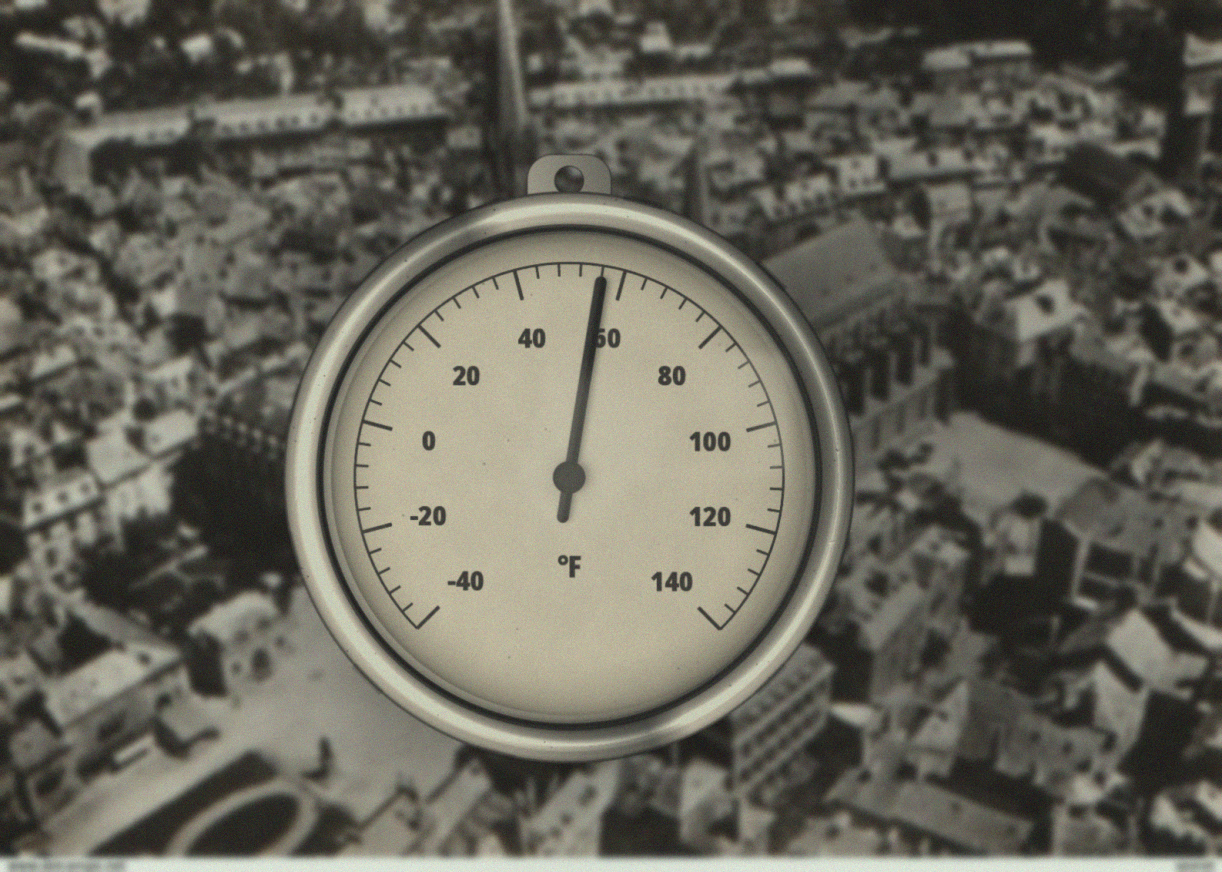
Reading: 56 °F
